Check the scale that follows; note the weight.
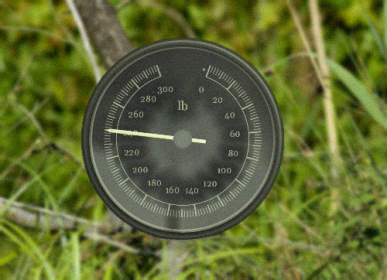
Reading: 240 lb
